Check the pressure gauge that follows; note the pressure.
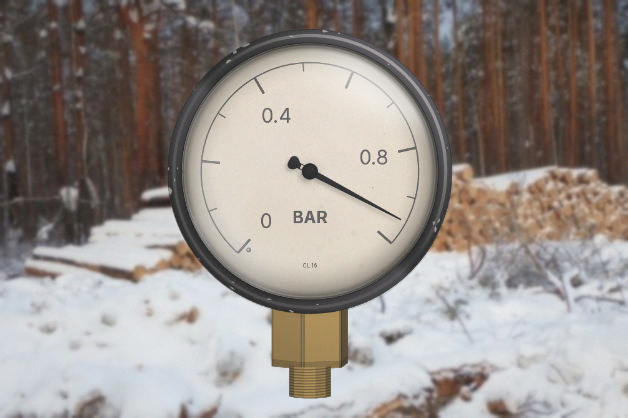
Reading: 0.95 bar
